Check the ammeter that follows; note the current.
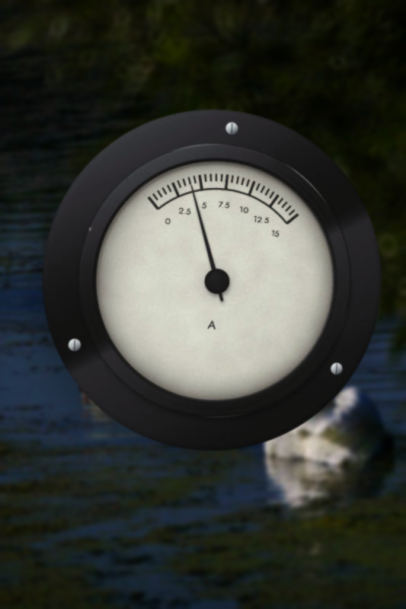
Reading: 4 A
